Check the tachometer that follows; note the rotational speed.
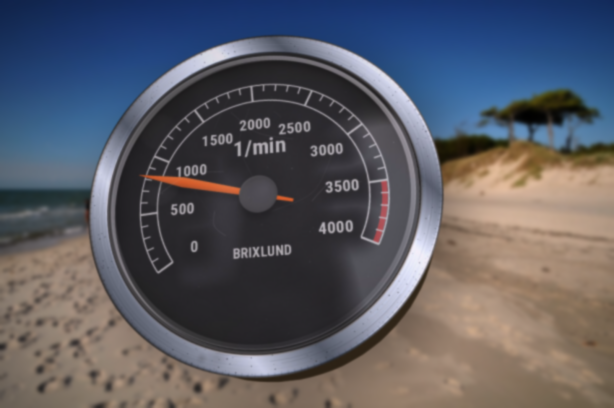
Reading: 800 rpm
